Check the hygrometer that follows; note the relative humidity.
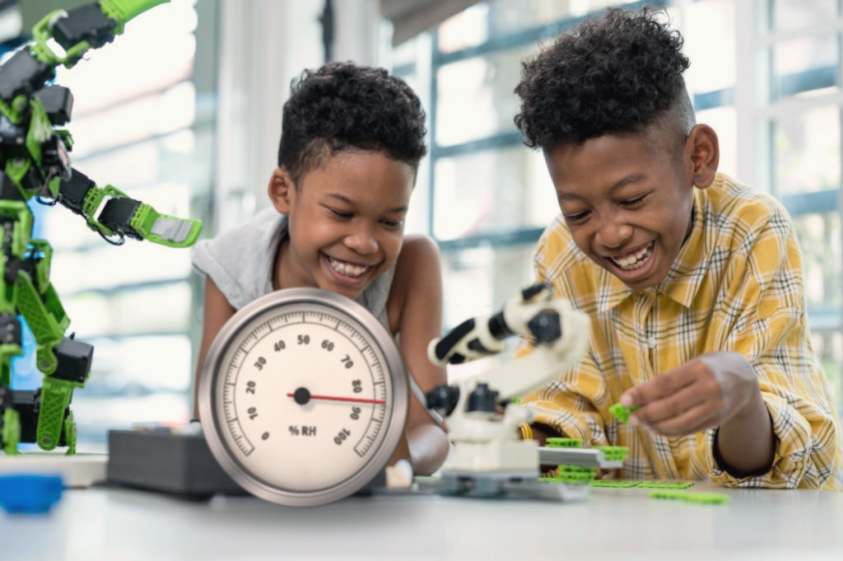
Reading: 85 %
